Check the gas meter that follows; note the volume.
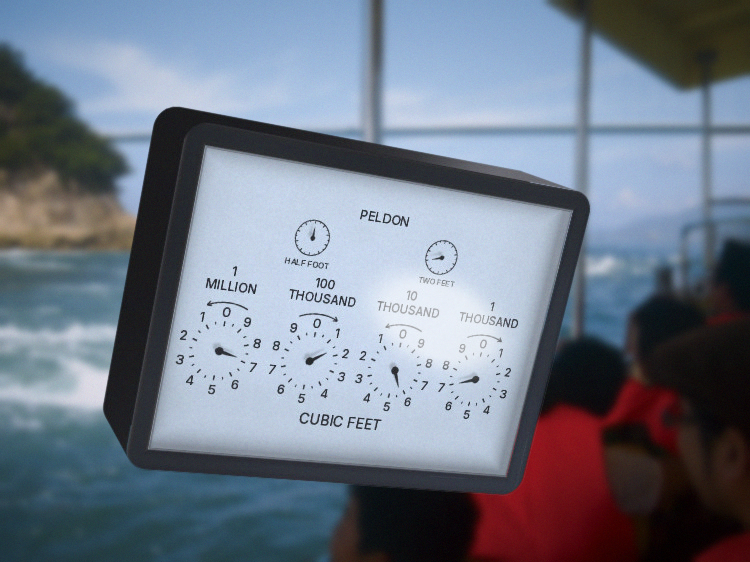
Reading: 715700 ft³
